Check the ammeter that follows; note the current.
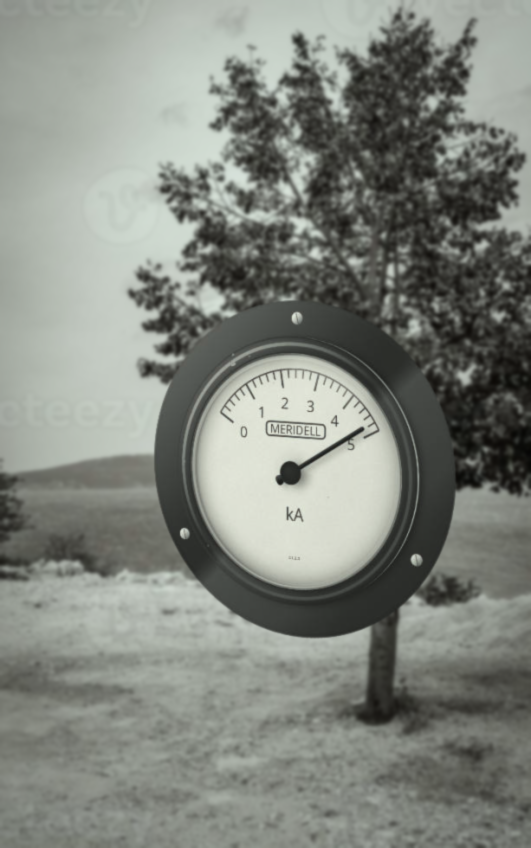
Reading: 4.8 kA
